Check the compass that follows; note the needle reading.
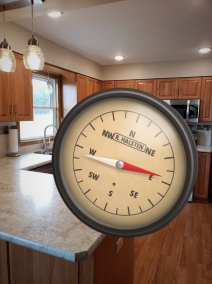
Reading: 82.5 °
